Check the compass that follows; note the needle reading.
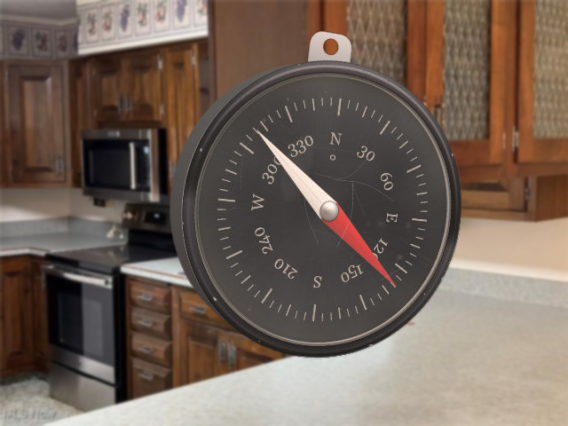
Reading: 130 °
